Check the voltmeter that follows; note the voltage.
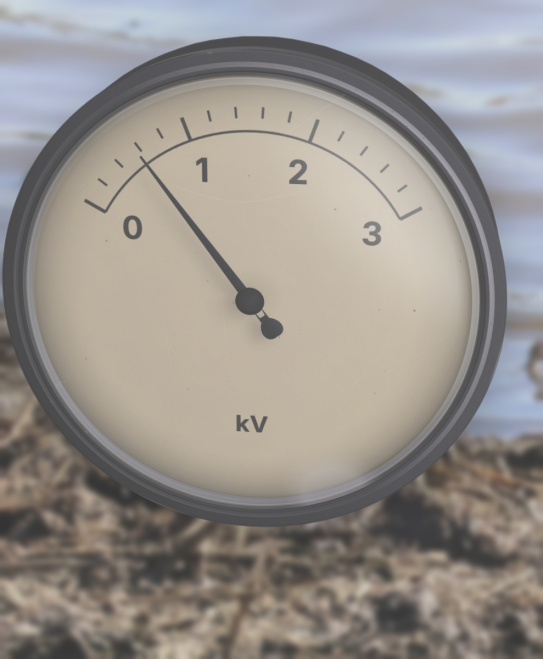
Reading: 0.6 kV
